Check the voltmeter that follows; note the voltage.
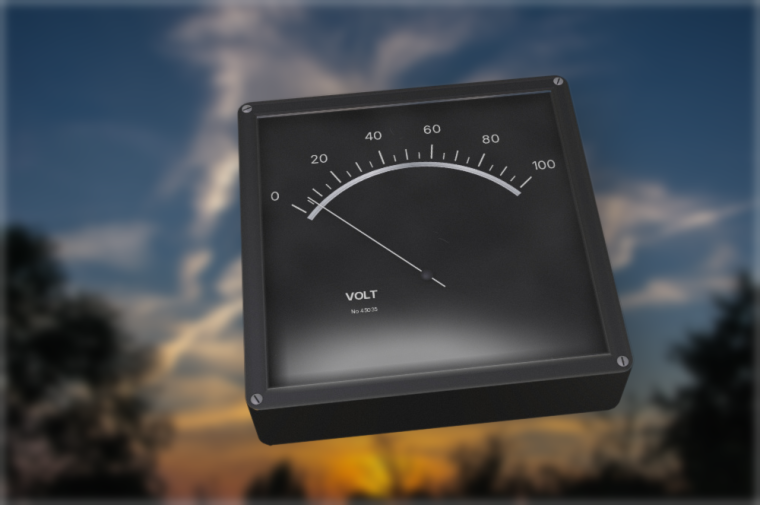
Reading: 5 V
